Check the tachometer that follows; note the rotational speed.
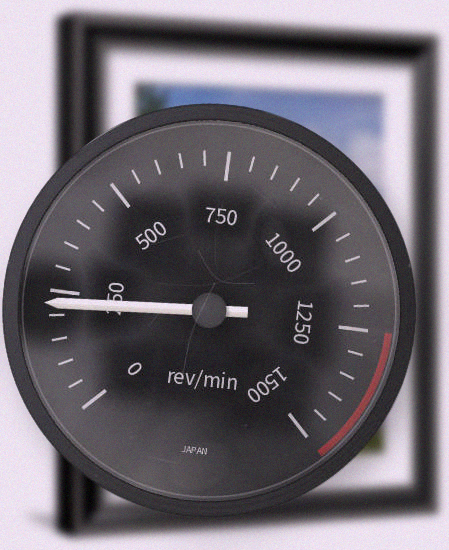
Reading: 225 rpm
